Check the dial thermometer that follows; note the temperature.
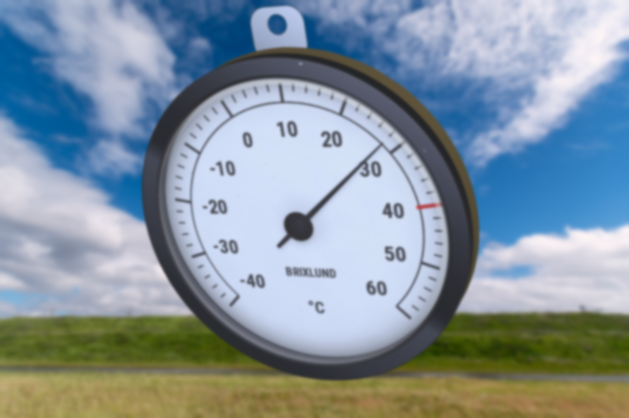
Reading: 28 °C
